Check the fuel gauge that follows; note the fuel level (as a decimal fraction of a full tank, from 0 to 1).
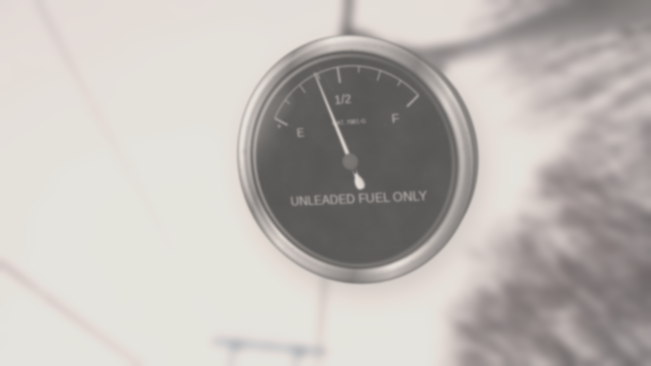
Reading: 0.375
